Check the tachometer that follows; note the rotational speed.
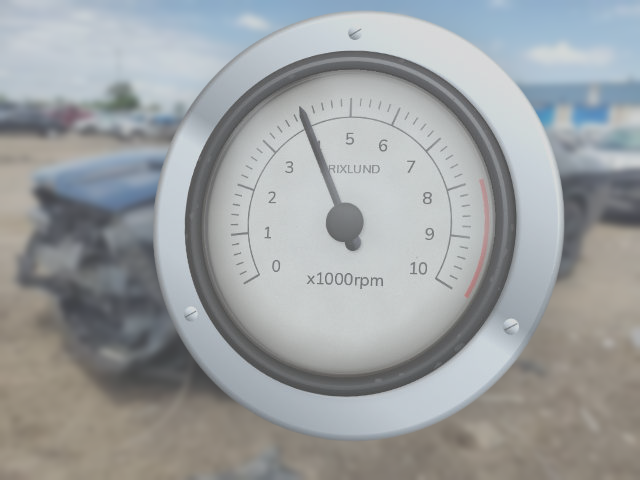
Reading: 4000 rpm
